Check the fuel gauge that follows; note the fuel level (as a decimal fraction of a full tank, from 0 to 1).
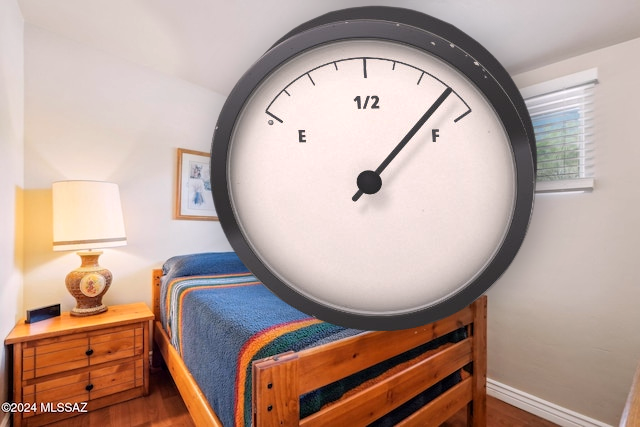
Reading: 0.875
